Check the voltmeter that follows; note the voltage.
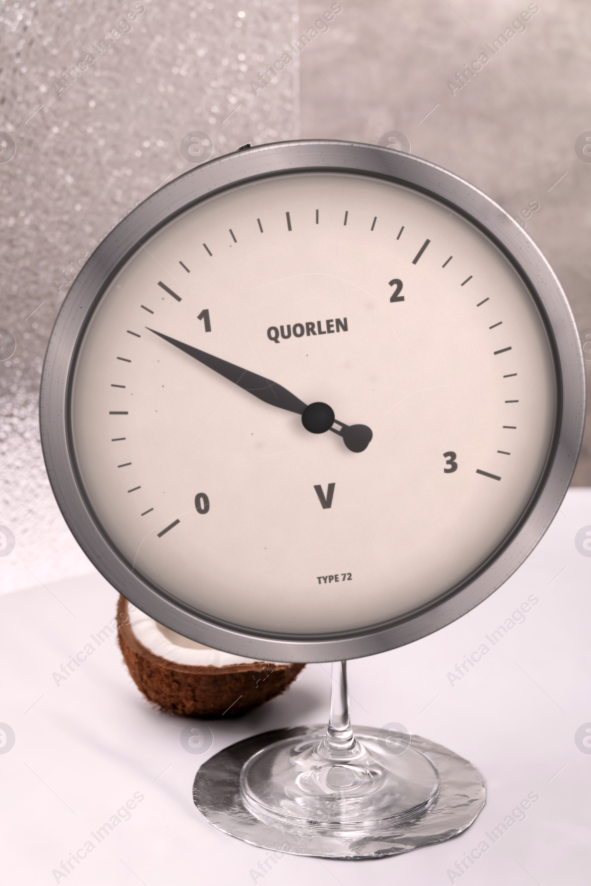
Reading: 0.85 V
